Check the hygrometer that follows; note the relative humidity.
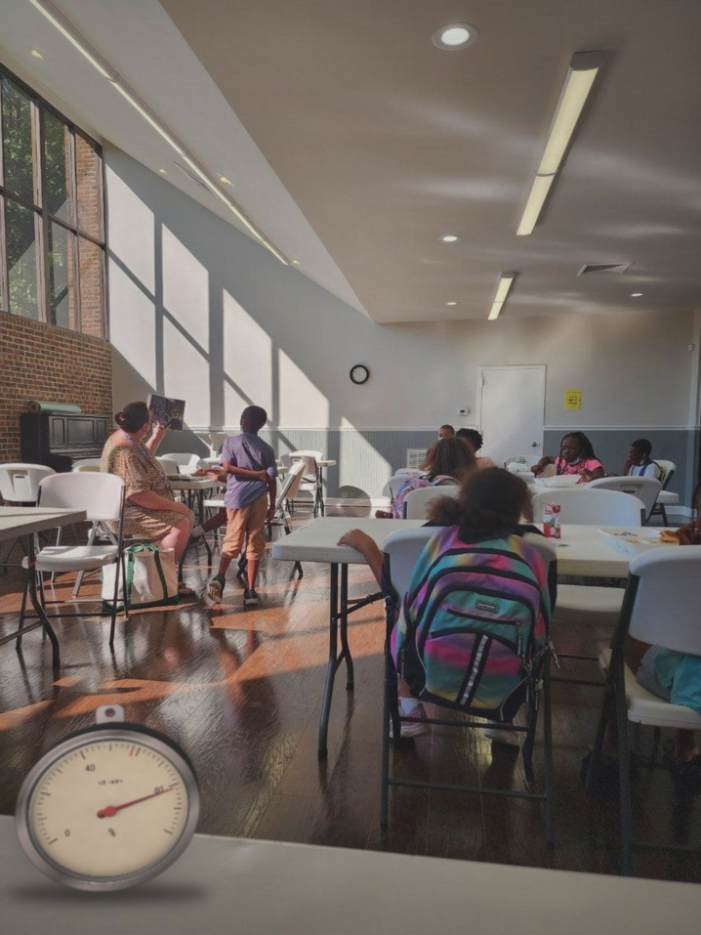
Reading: 80 %
